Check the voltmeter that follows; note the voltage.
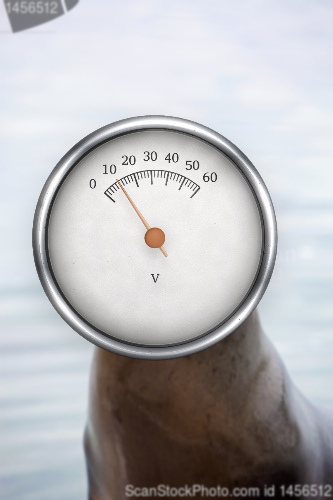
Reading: 10 V
